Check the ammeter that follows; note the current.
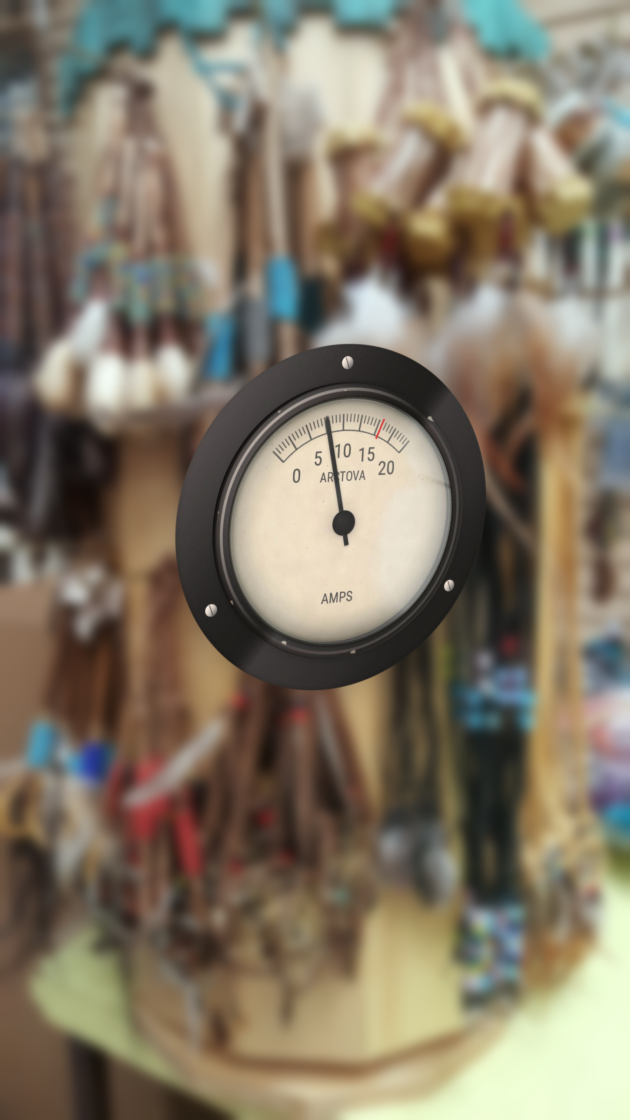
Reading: 7.5 A
